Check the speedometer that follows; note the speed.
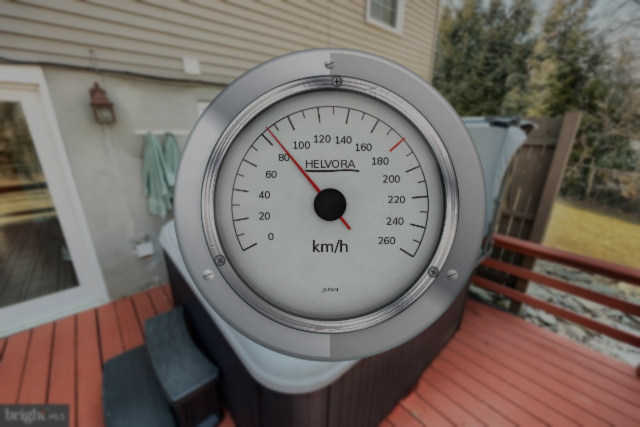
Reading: 85 km/h
